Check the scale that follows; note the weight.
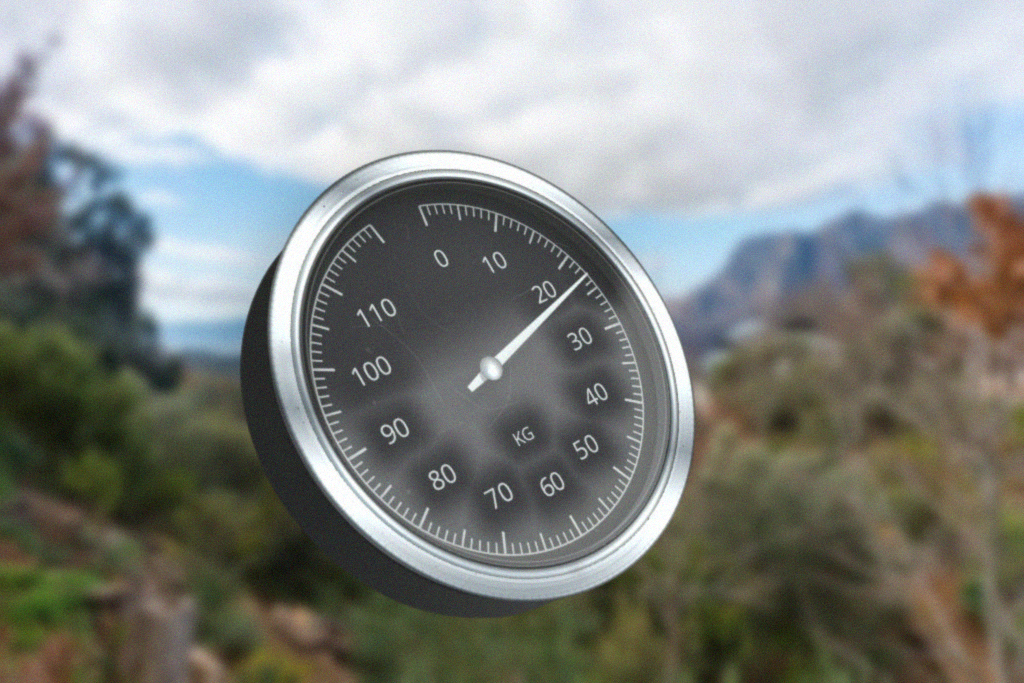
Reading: 23 kg
